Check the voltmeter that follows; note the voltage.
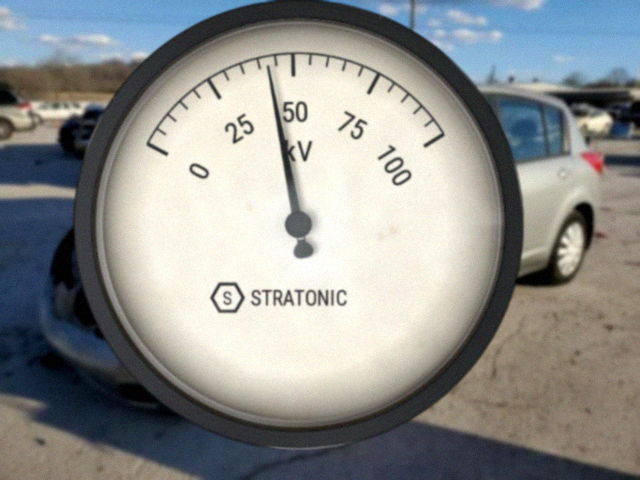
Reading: 42.5 kV
